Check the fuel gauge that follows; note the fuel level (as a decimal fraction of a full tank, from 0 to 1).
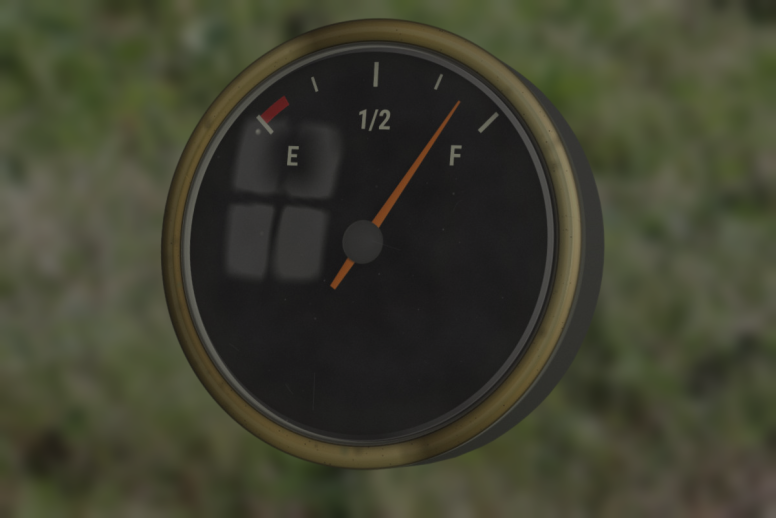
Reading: 0.875
